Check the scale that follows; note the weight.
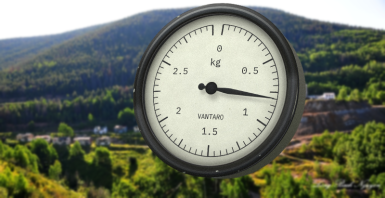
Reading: 0.8 kg
